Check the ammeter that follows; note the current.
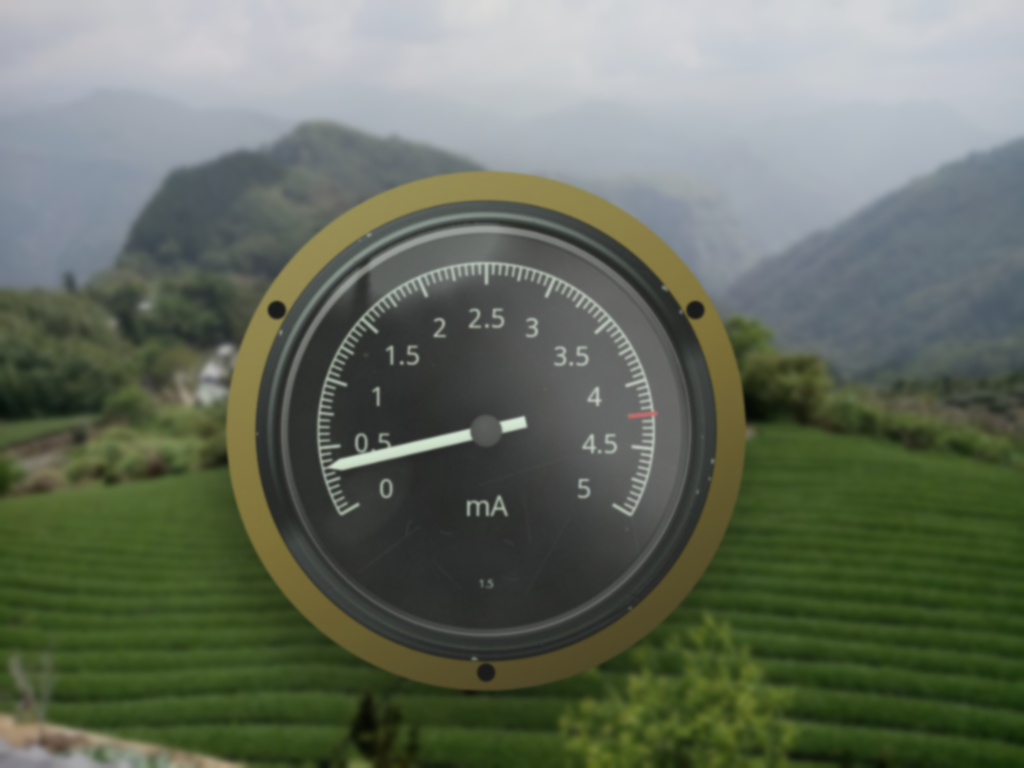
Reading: 0.35 mA
